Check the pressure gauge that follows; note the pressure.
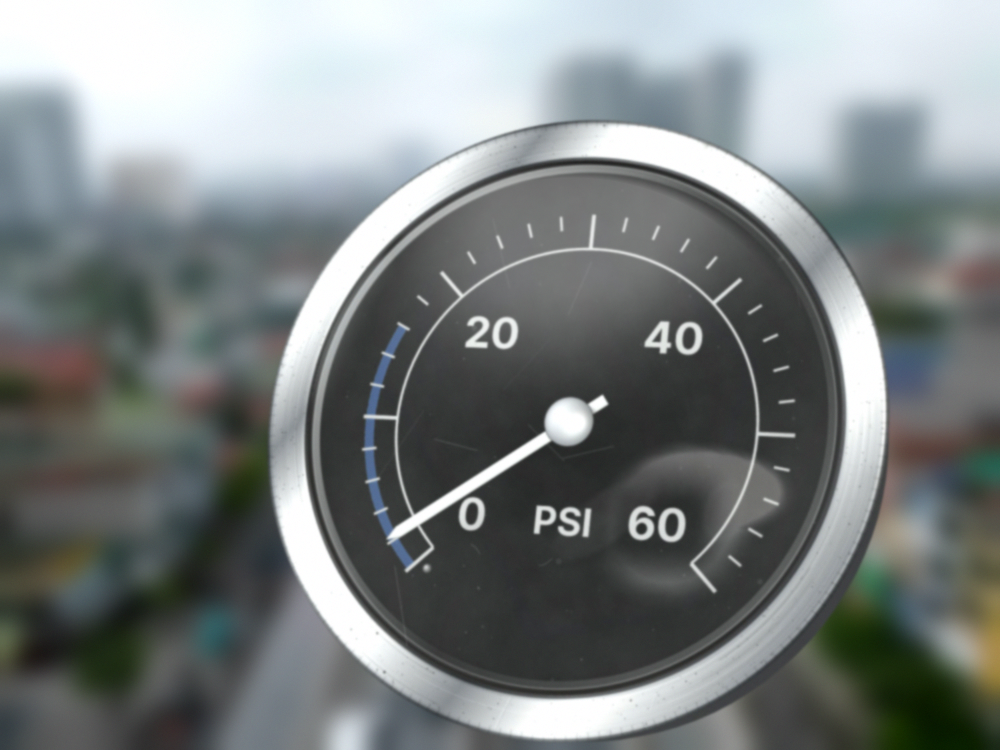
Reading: 2 psi
